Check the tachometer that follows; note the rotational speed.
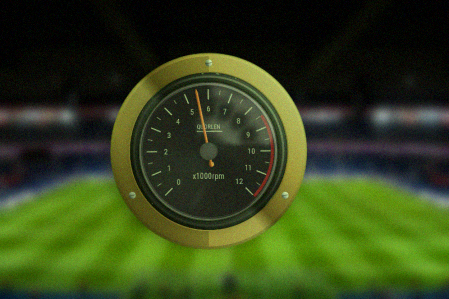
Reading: 5500 rpm
